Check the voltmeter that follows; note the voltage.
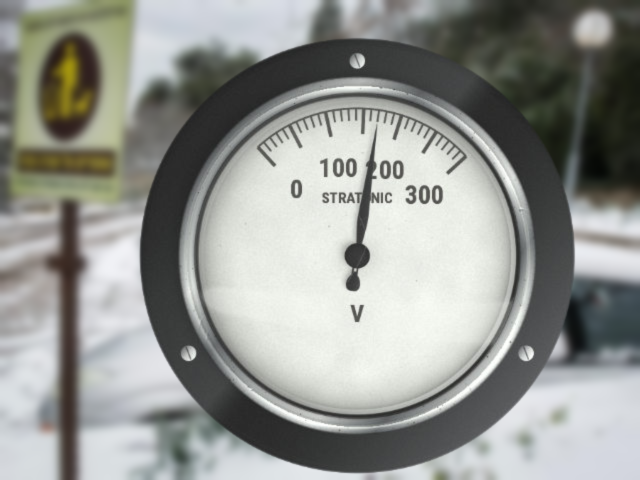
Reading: 170 V
